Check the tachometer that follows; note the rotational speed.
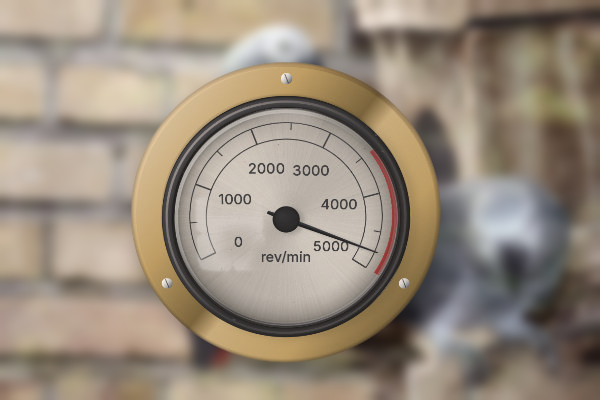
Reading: 4750 rpm
